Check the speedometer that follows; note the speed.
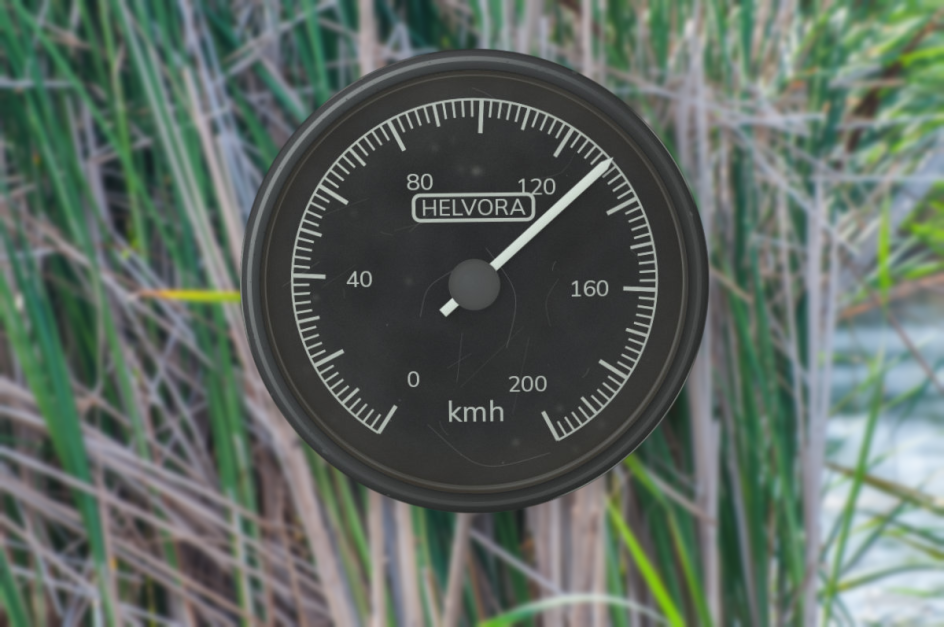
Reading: 130 km/h
